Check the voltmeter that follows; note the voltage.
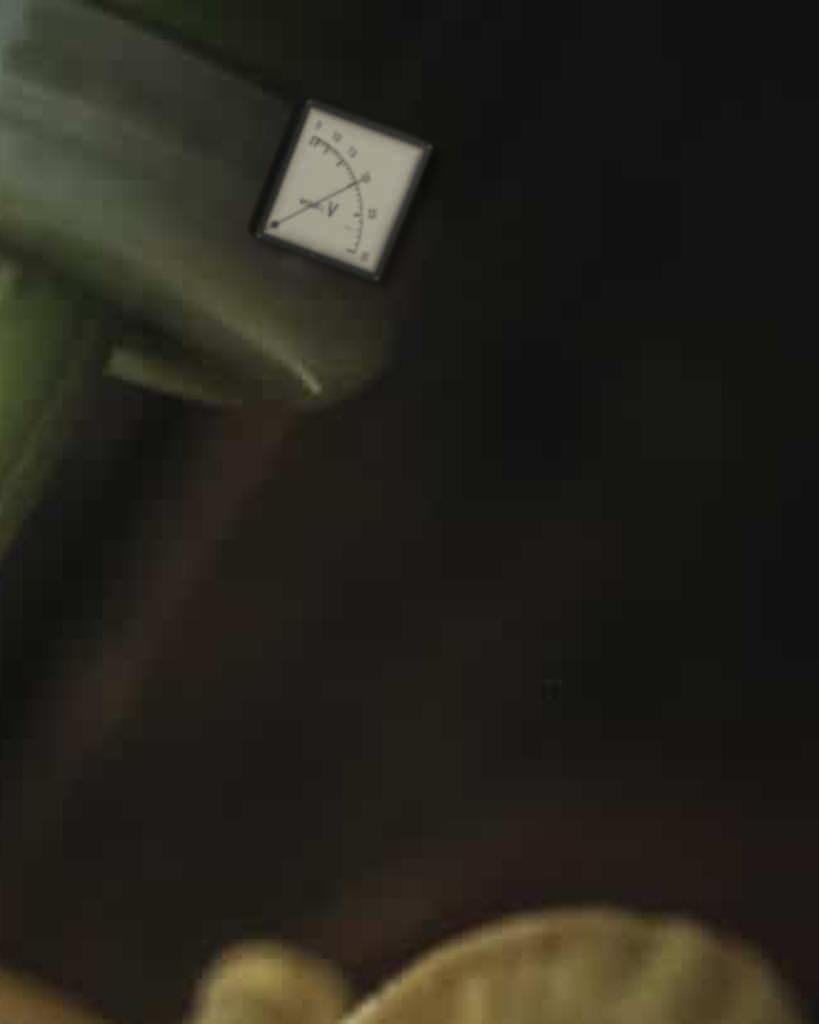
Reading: 20 V
